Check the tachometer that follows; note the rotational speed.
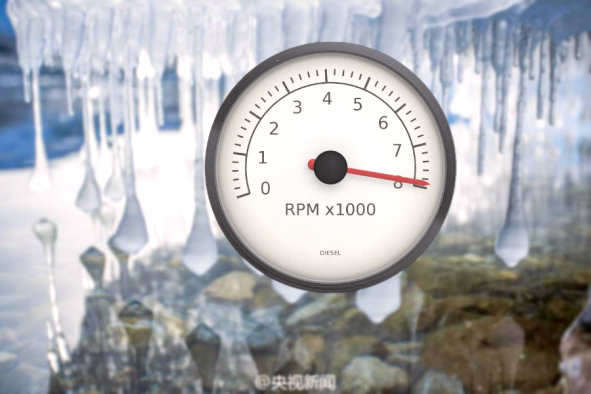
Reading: 7900 rpm
